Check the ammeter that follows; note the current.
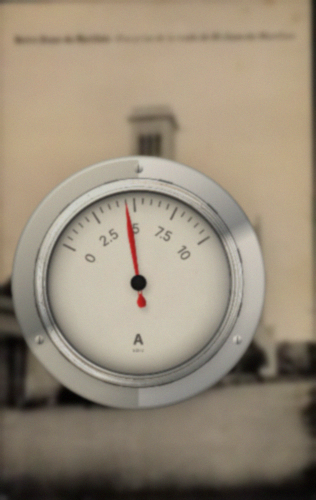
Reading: 4.5 A
